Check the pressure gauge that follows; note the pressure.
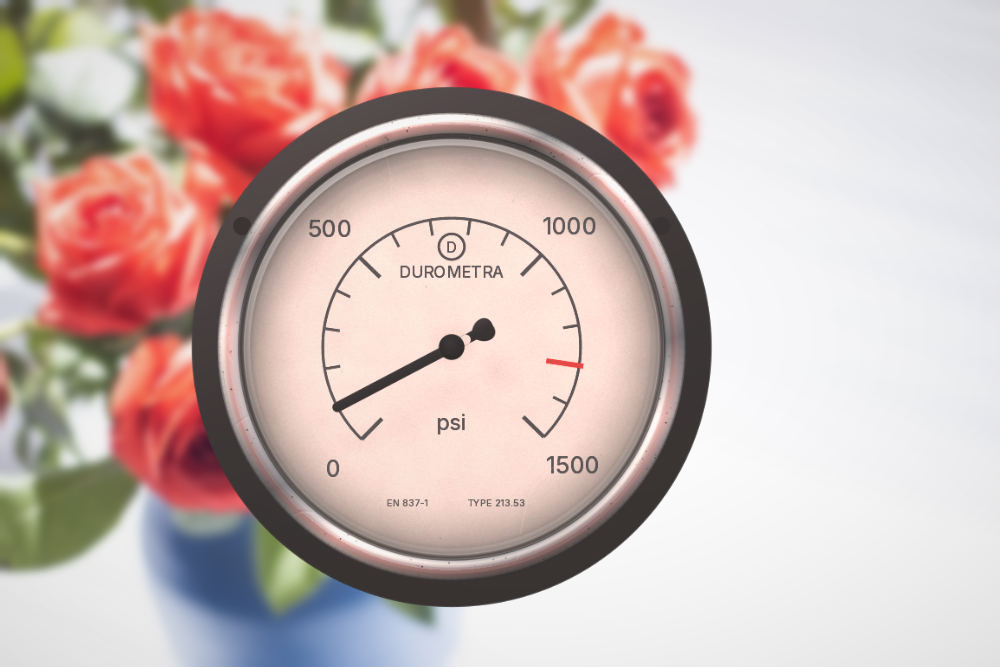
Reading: 100 psi
